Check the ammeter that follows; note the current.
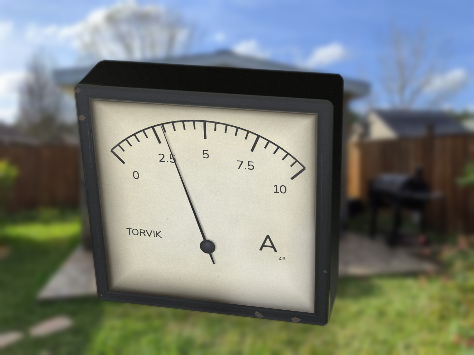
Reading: 3 A
